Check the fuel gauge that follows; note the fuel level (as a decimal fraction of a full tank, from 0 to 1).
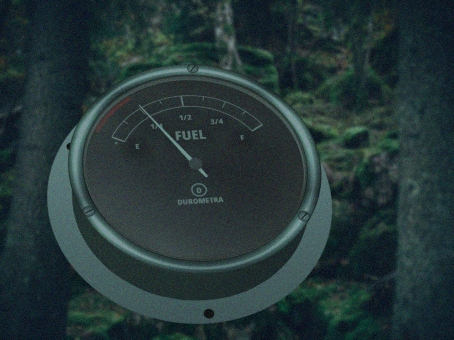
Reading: 0.25
